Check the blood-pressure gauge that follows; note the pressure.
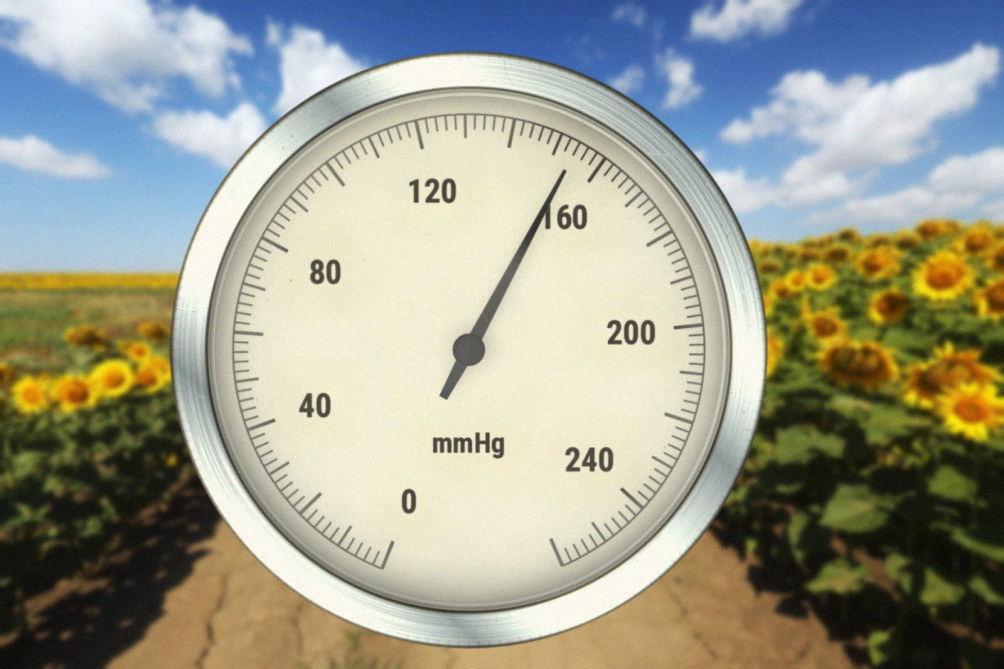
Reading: 154 mmHg
